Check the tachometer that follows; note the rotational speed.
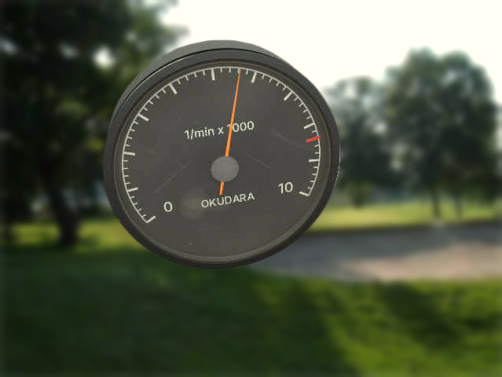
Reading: 5600 rpm
